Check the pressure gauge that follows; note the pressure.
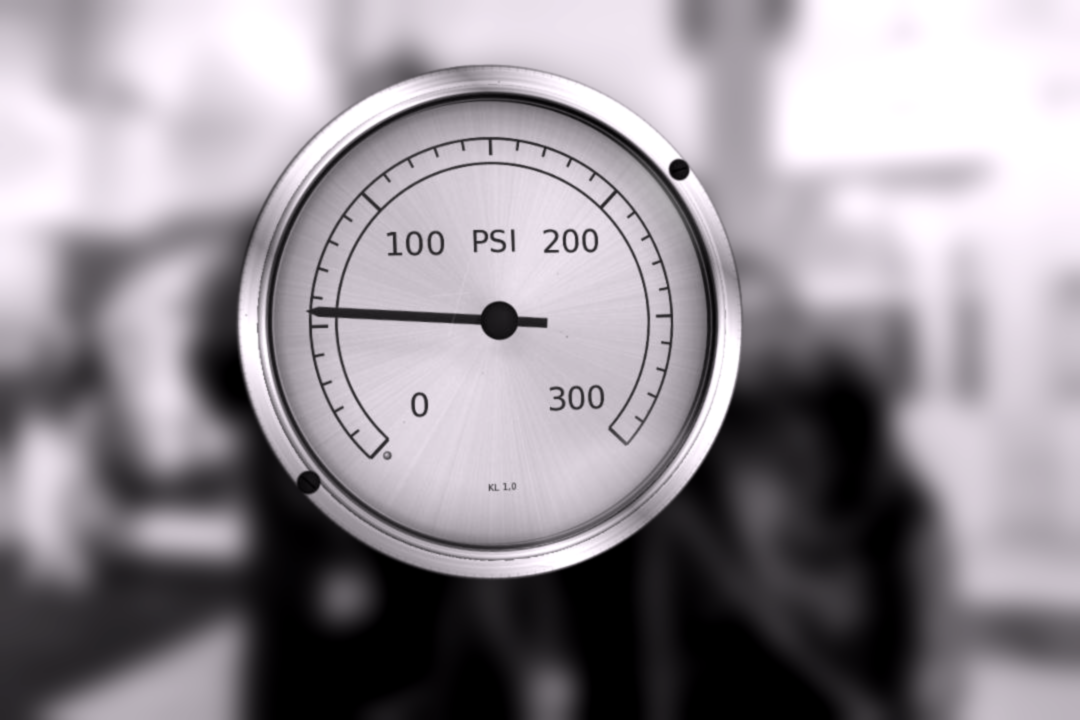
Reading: 55 psi
